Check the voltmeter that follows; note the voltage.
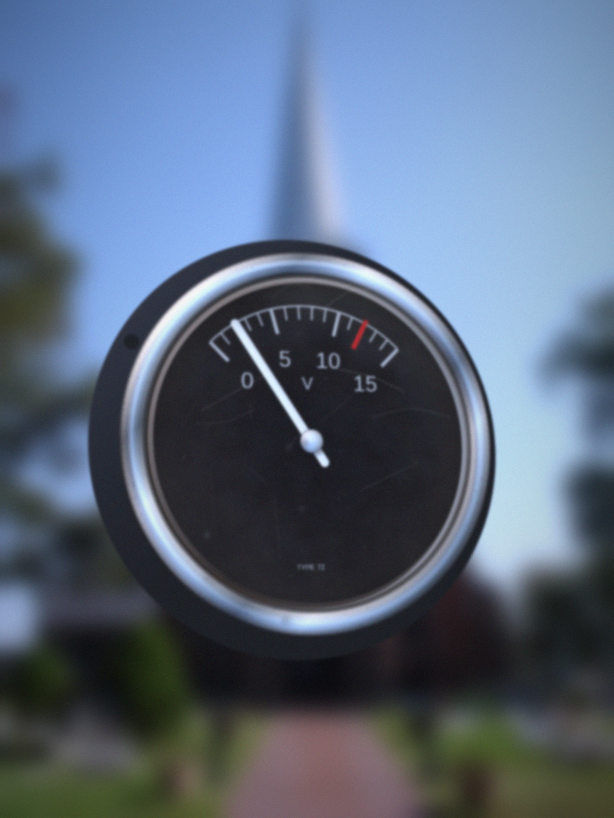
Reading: 2 V
